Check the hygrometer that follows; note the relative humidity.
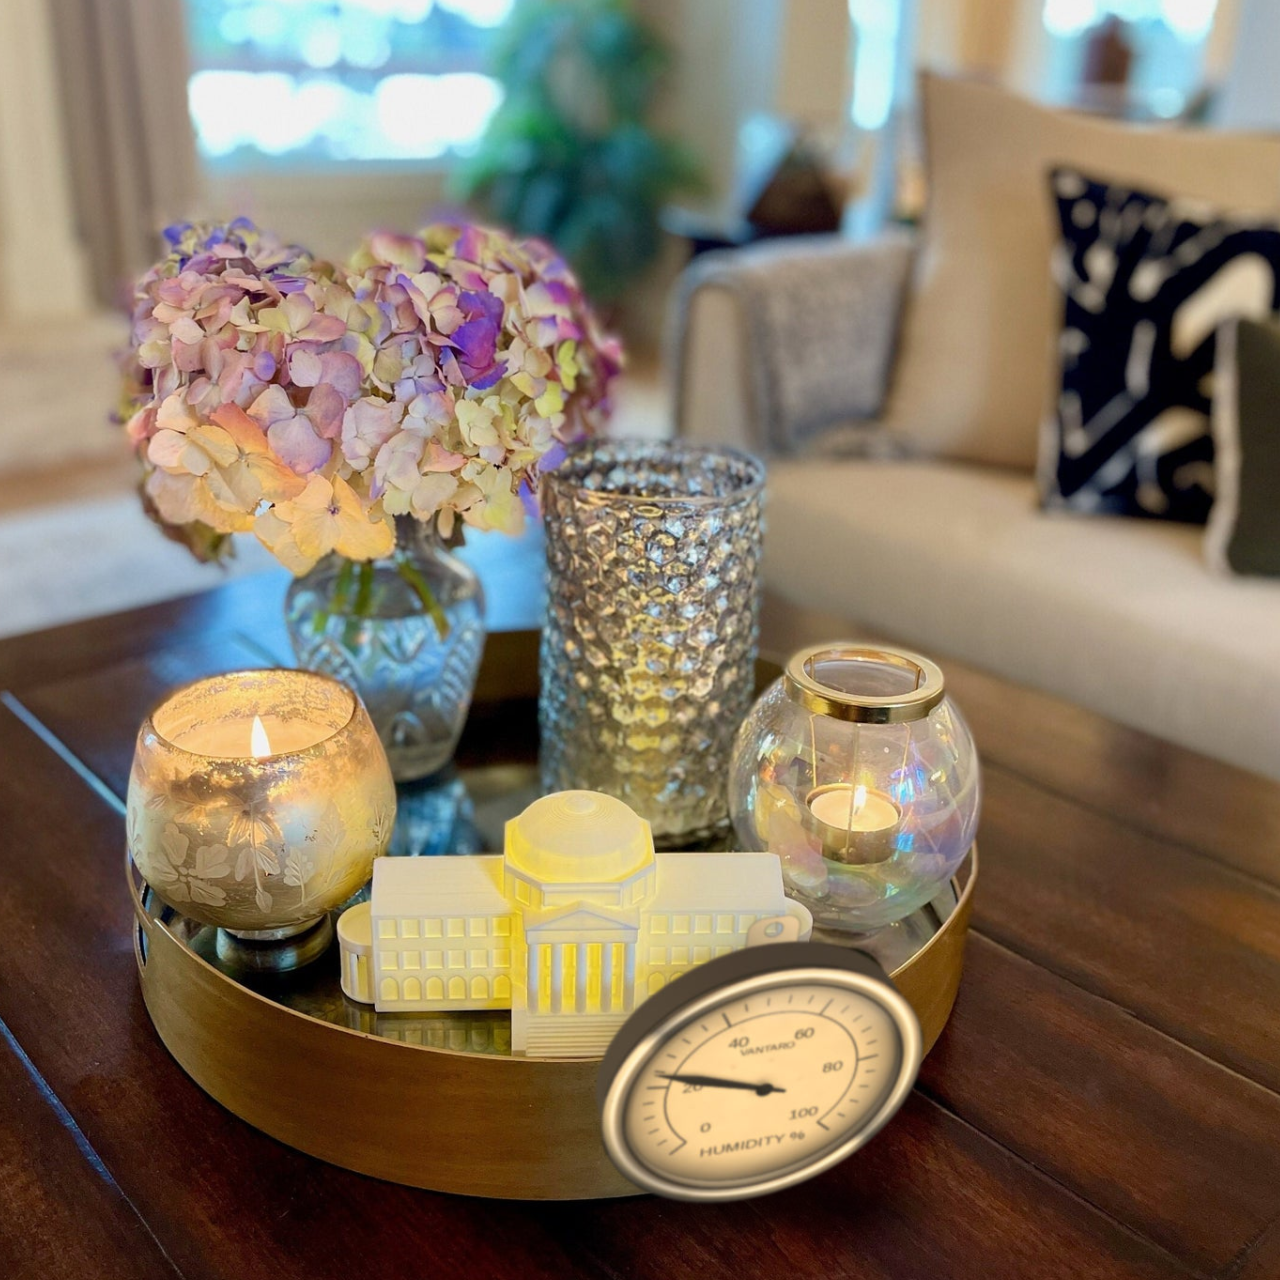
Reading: 24 %
